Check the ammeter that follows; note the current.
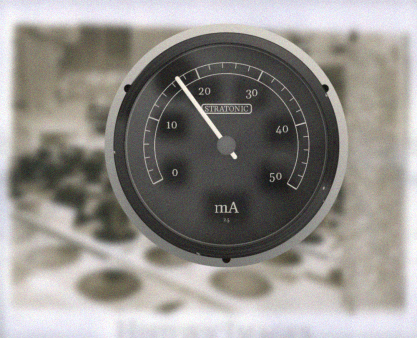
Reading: 17 mA
